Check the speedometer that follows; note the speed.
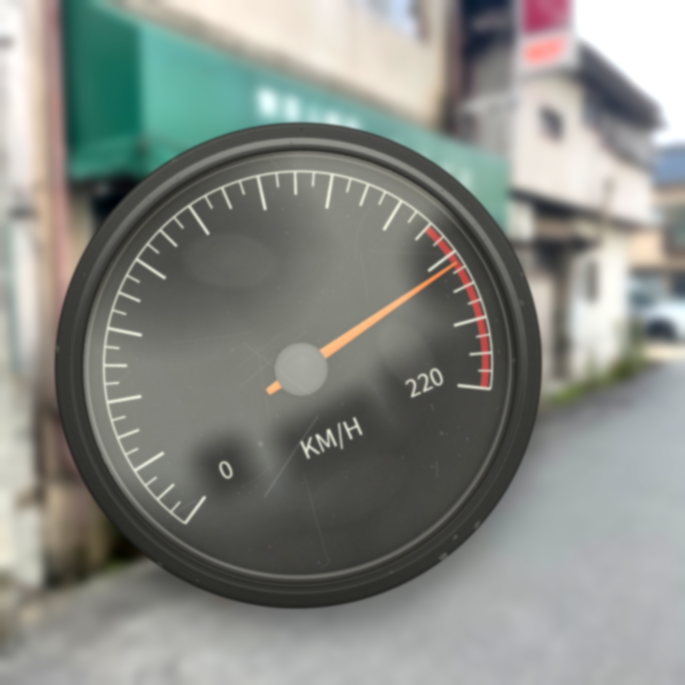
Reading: 182.5 km/h
